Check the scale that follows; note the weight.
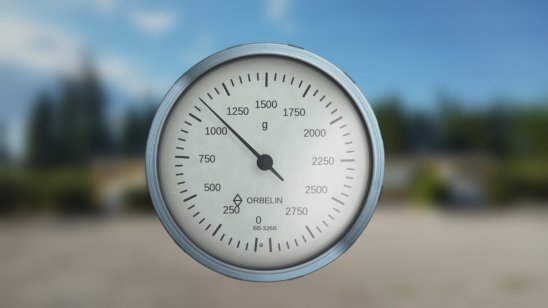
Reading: 1100 g
